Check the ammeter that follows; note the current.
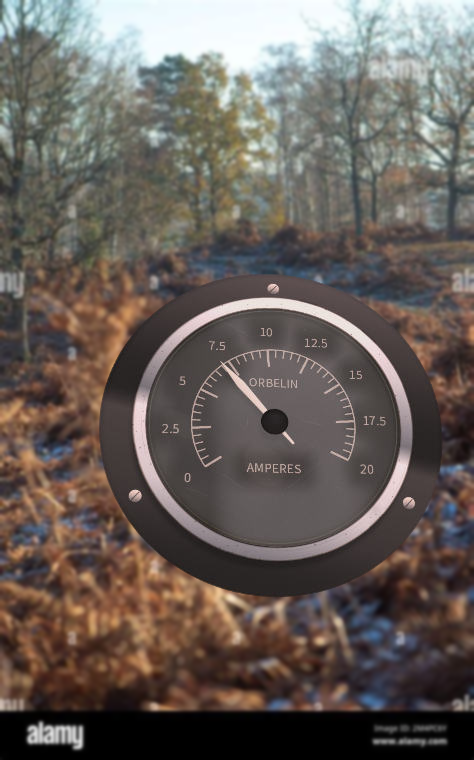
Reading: 7 A
